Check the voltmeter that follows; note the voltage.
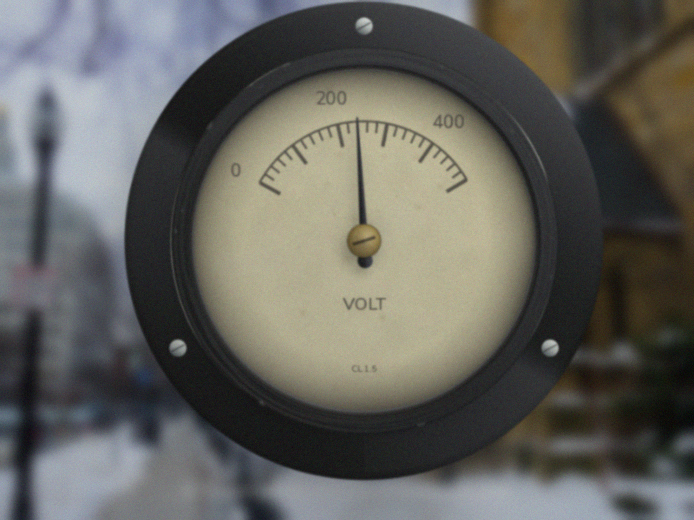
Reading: 240 V
